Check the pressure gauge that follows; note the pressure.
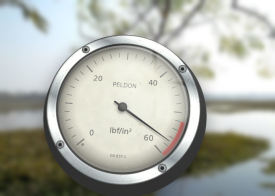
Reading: 57 psi
